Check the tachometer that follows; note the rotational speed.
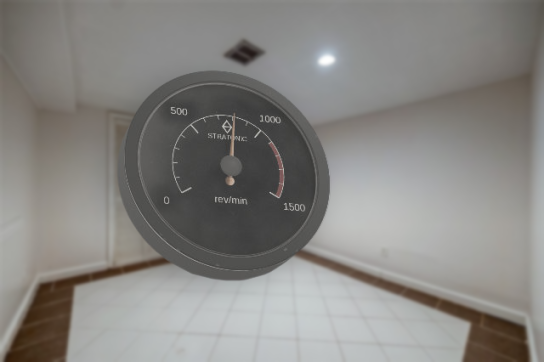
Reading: 800 rpm
